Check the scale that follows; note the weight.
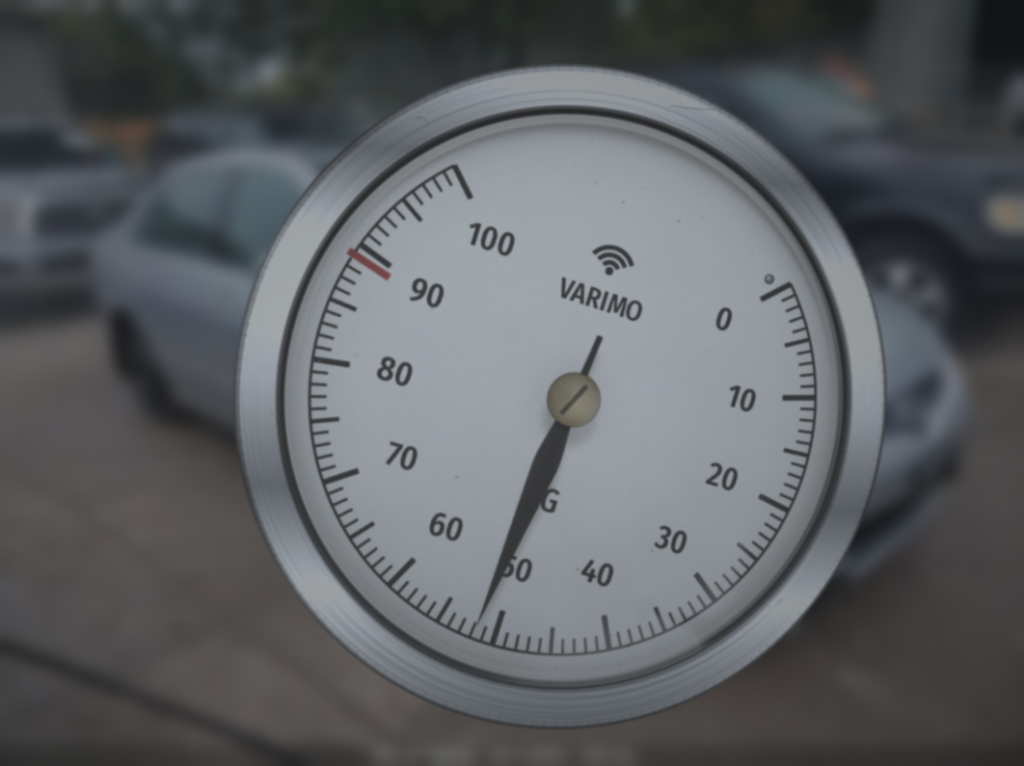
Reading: 52 kg
